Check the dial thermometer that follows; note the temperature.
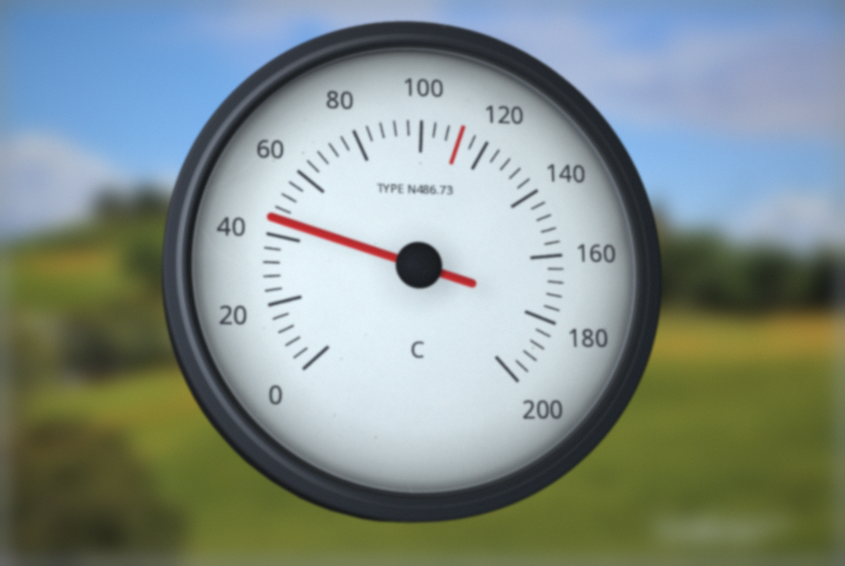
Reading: 44 °C
